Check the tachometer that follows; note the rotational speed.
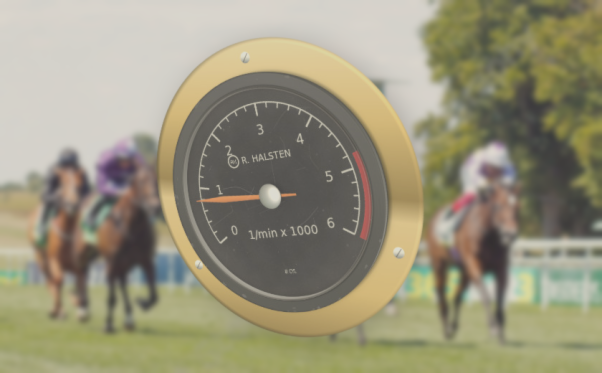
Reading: 800 rpm
